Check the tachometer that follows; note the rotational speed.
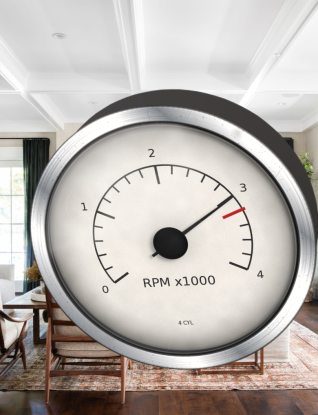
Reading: 3000 rpm
